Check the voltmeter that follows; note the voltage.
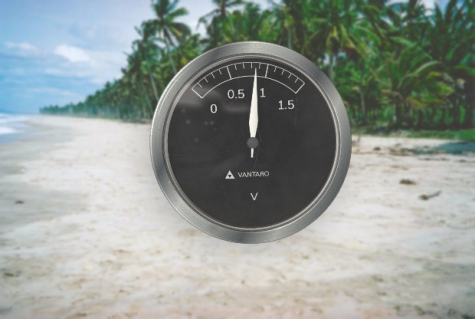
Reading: 0.85 V
